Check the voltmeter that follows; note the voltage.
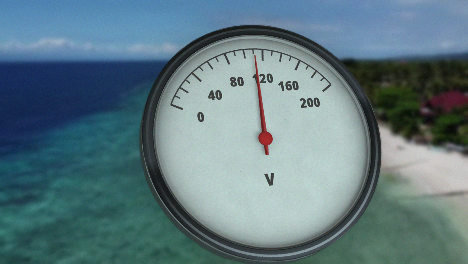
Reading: 110 V
